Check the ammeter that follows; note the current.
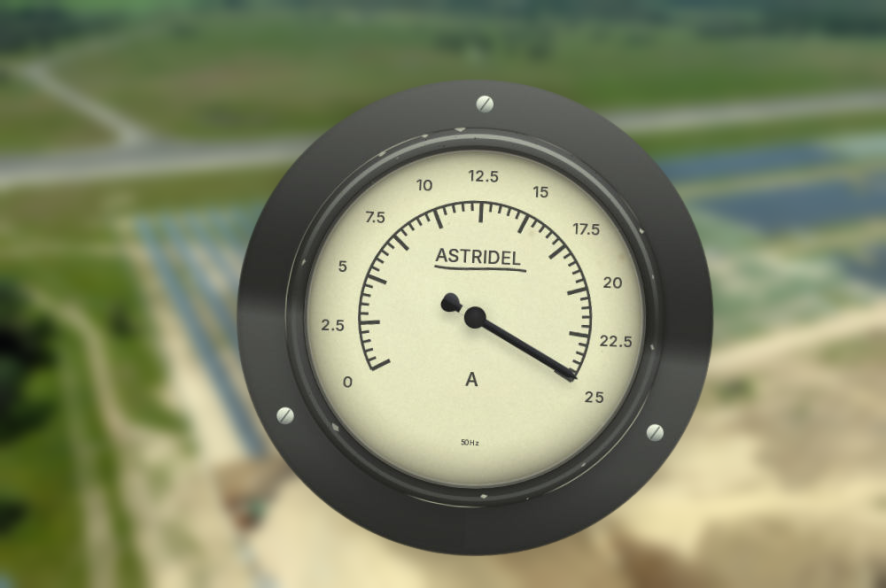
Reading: 24.75 A
